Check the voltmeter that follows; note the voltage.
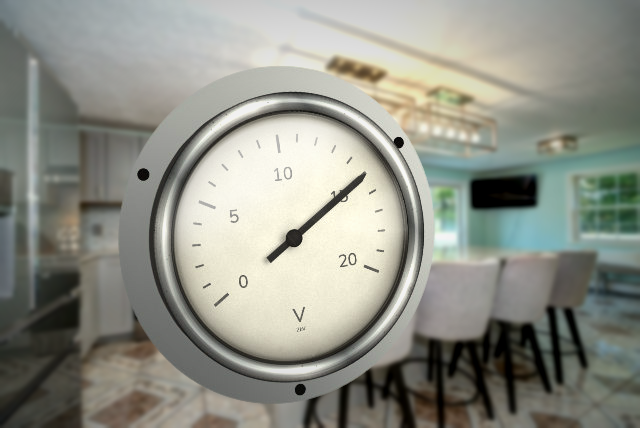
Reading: 15 V
